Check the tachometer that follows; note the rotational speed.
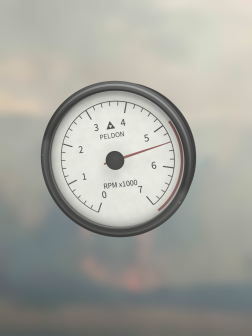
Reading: 5400 rpm
